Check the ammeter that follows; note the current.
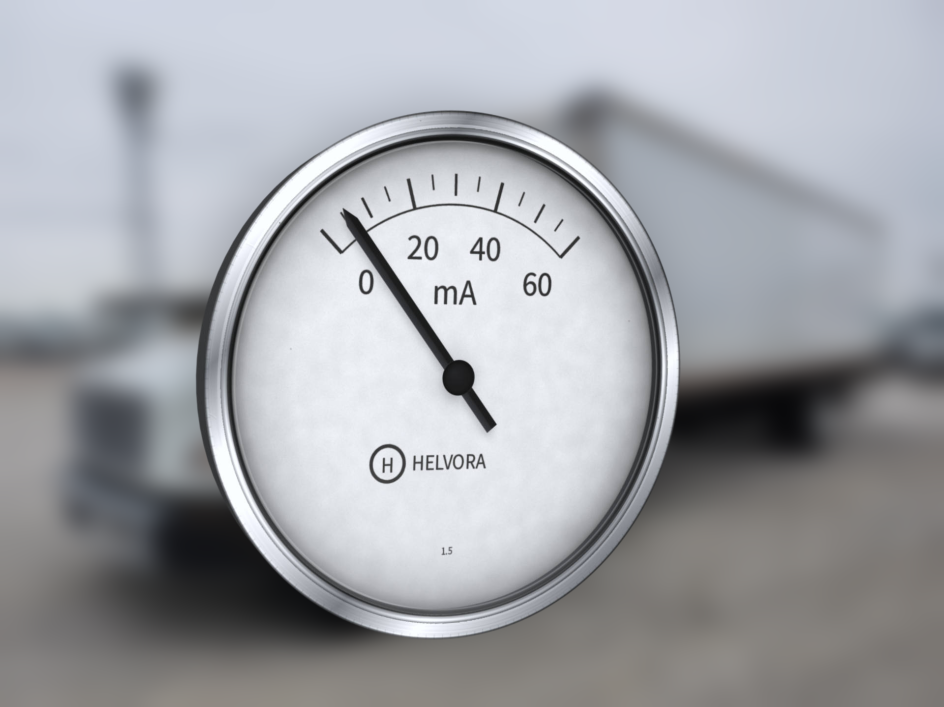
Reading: 5 mA
